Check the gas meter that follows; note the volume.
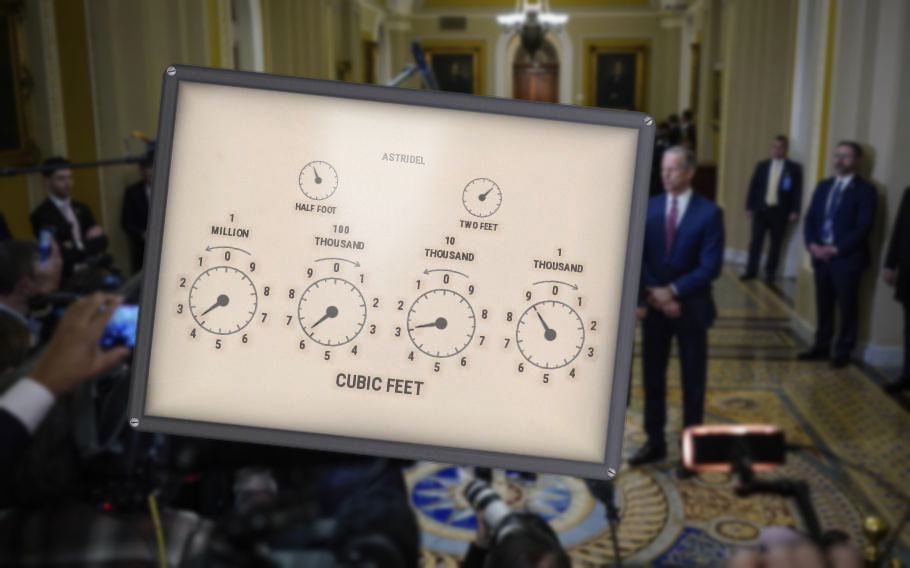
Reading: 362900 ft³
